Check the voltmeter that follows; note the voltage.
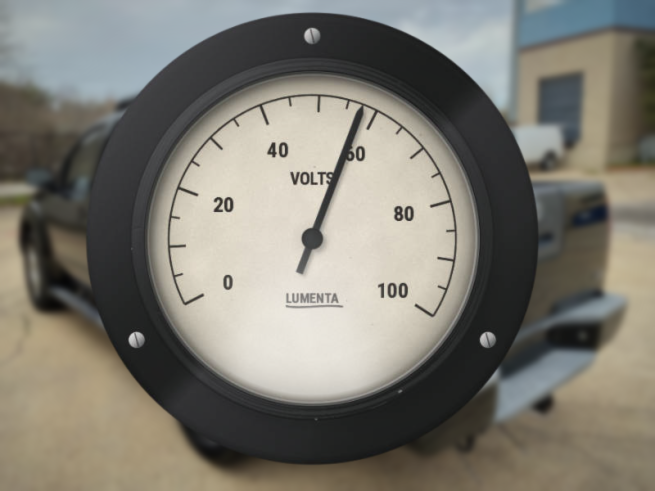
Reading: 57.5 V
